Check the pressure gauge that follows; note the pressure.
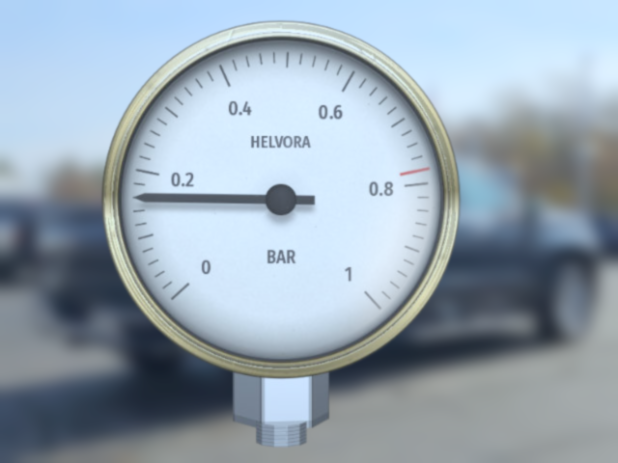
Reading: 0.16 bar
